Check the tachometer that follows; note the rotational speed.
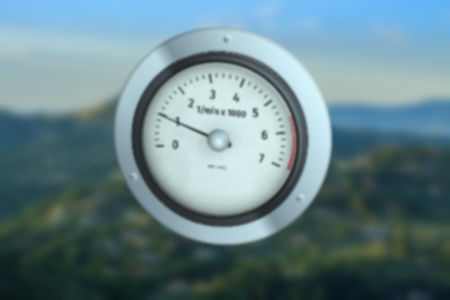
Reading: 1000 rpm
